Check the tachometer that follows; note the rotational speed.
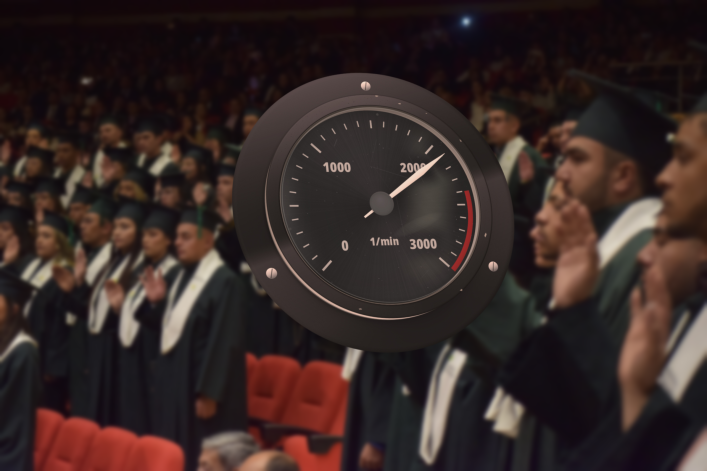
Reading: 2100 rpm
